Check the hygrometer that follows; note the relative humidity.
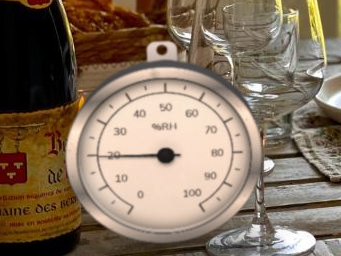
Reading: 20 %
